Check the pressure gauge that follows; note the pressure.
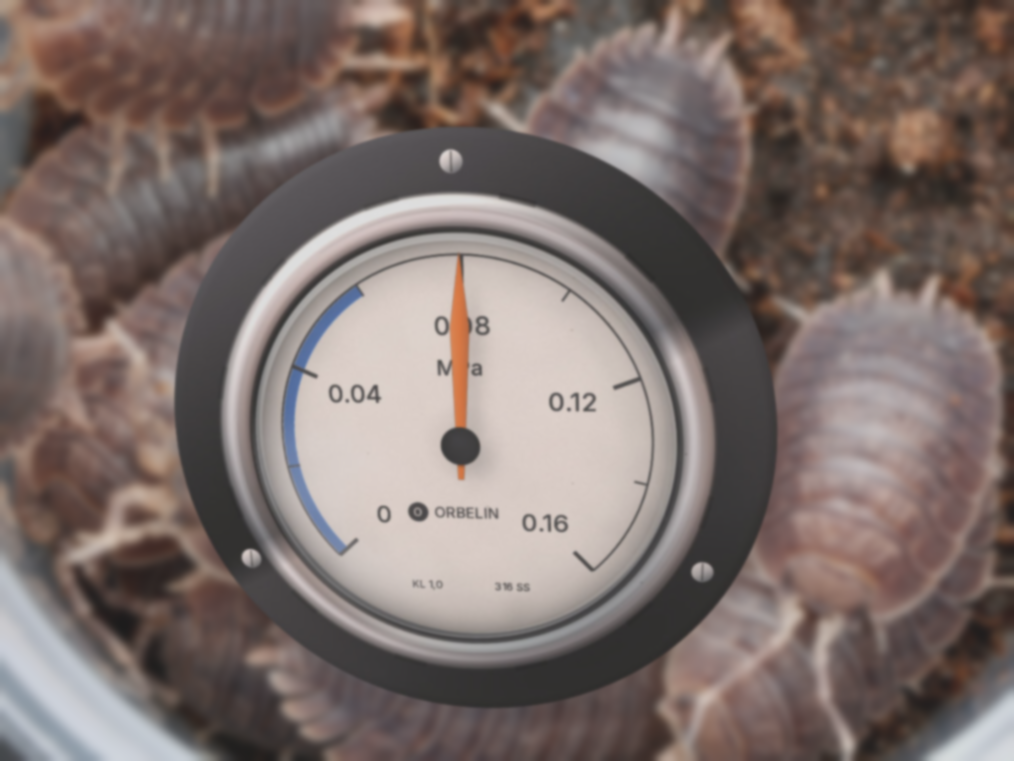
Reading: 0.08 MPa
